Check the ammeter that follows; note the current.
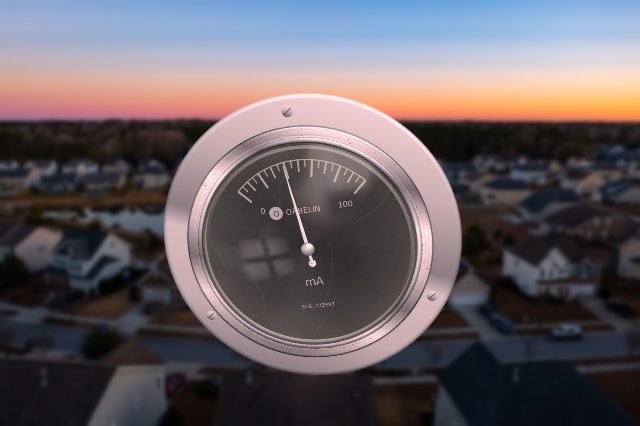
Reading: 40 mA
